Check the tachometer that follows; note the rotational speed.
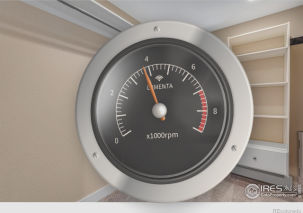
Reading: 3800 rpm
